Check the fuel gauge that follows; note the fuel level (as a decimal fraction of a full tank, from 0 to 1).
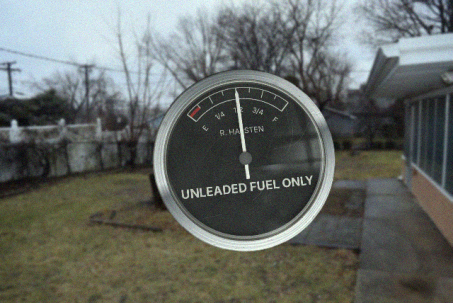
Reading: 0.5
